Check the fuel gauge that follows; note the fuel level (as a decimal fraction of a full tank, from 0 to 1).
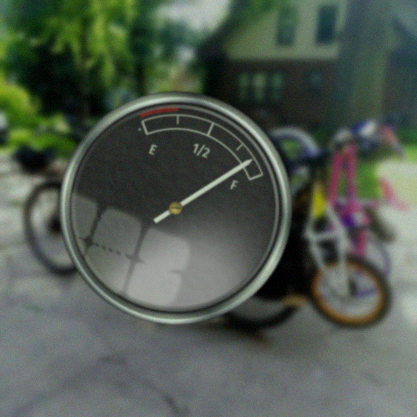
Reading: 0.875
